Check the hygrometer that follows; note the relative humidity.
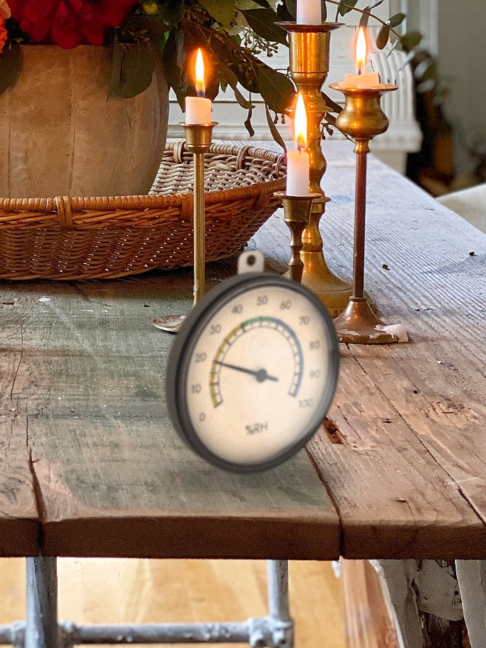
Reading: 20 %
